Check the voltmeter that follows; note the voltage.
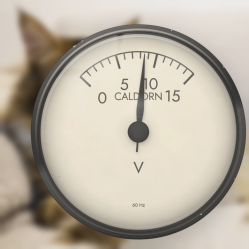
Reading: 8.5 V
